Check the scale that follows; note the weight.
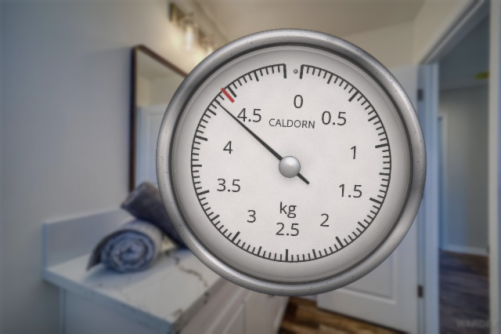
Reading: 4.35 kg
